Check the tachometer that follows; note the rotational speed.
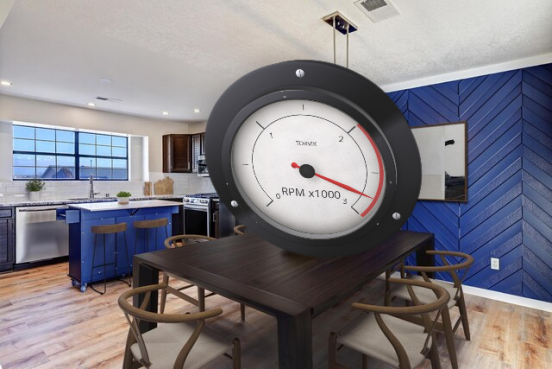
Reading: 2750 rpm
